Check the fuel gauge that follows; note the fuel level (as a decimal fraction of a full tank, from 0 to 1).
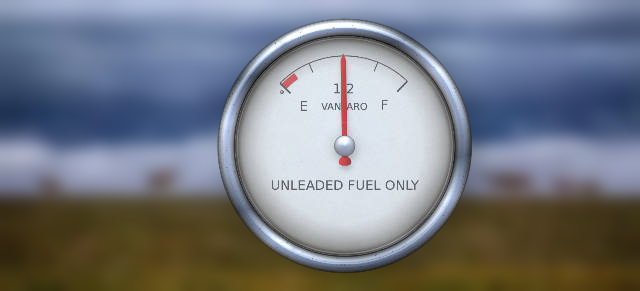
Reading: 0.5
